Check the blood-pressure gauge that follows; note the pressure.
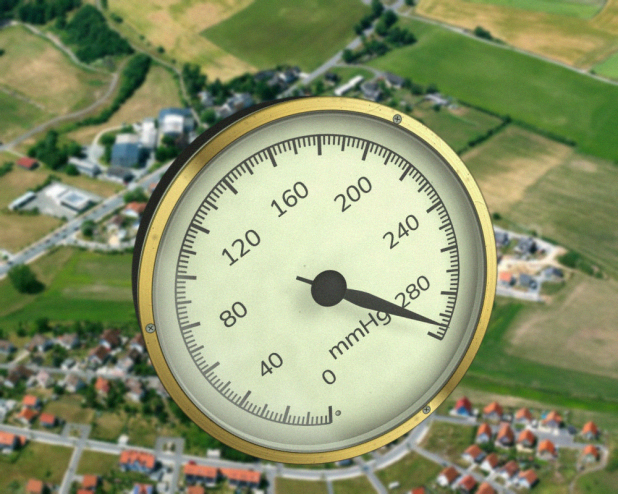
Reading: 294 mmHg
